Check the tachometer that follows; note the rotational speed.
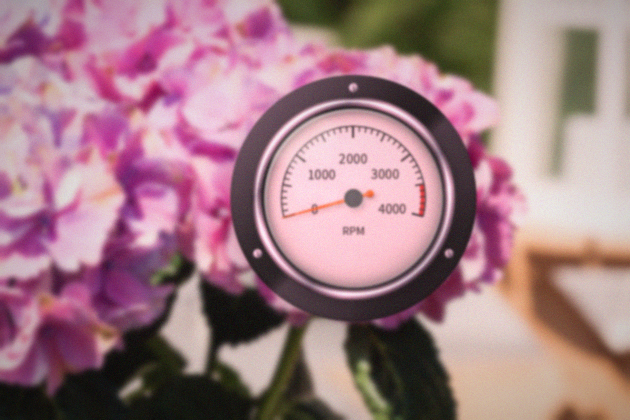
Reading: 0 rpm
